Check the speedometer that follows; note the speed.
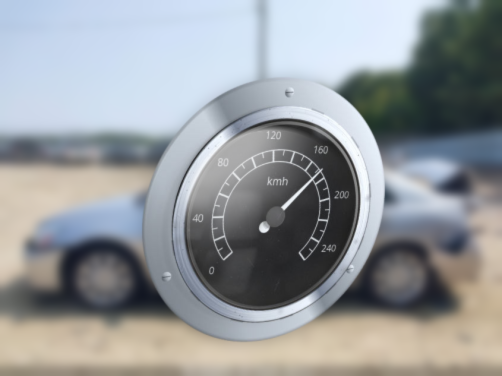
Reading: 170 km/h
